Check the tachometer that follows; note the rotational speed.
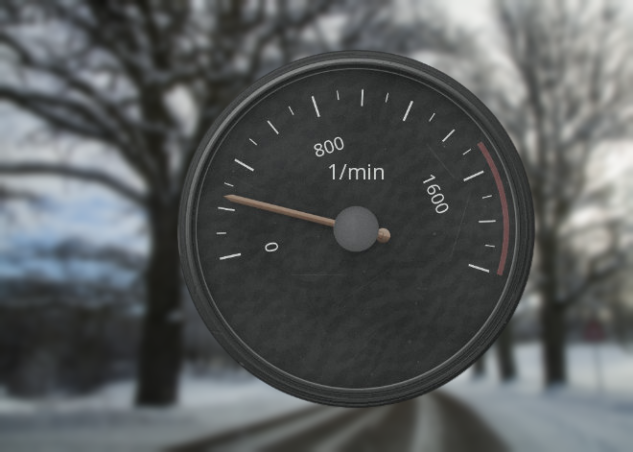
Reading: 250 rpm
